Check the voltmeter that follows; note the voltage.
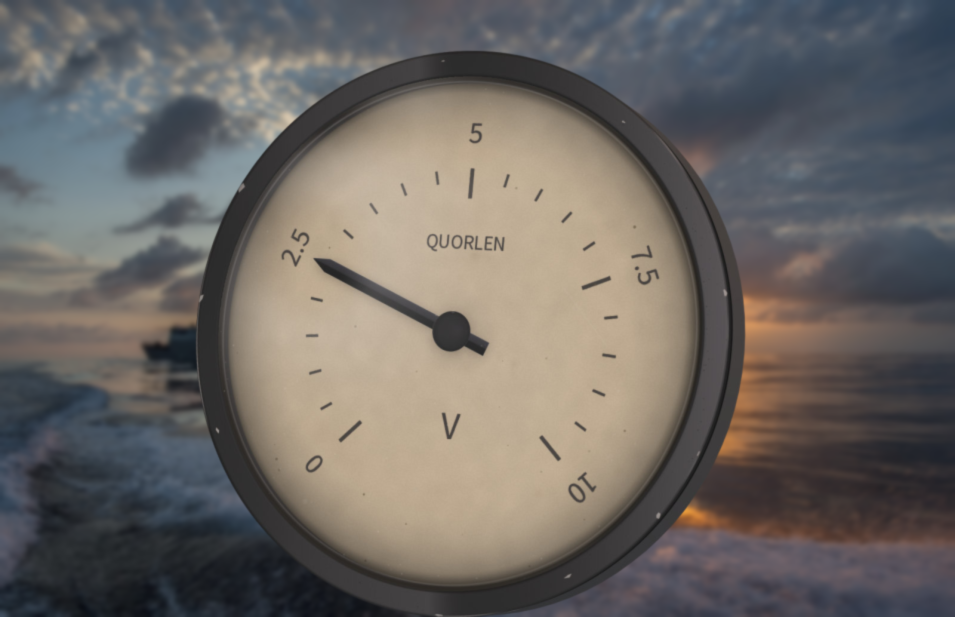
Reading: 2.5 V
